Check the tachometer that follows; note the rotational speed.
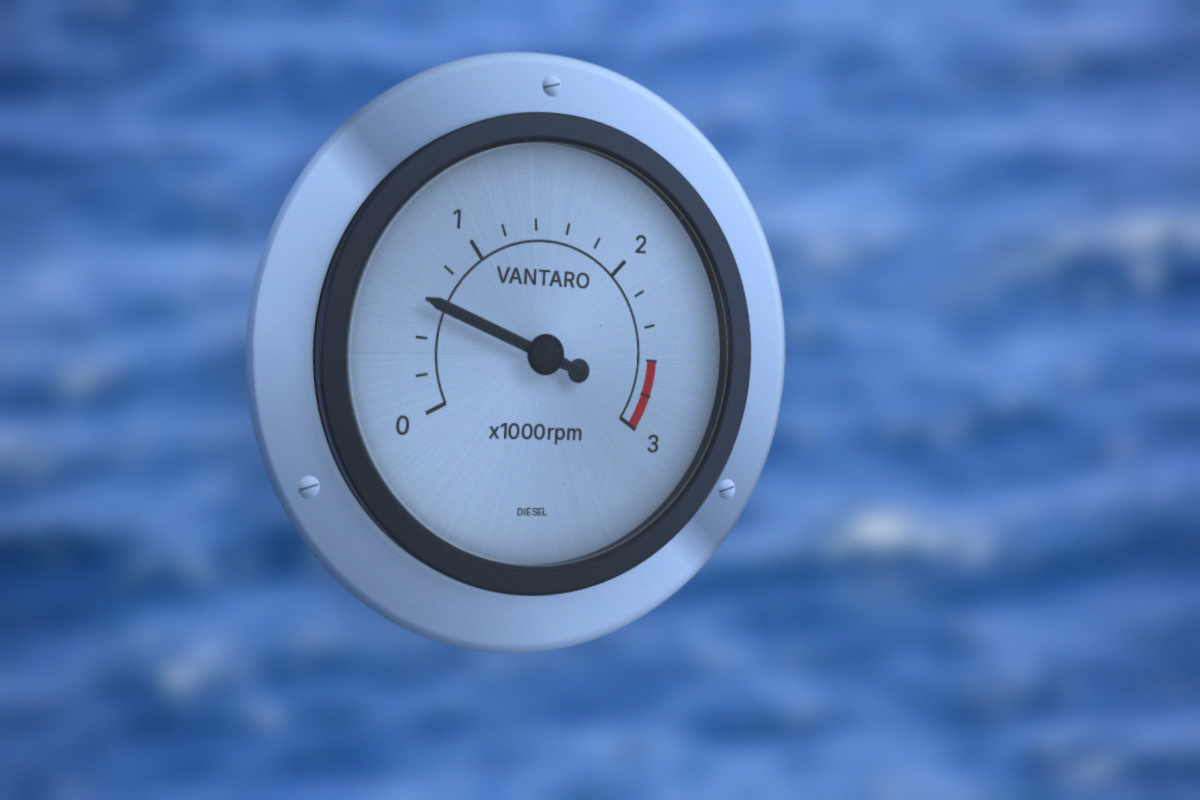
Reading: 600 rpm
